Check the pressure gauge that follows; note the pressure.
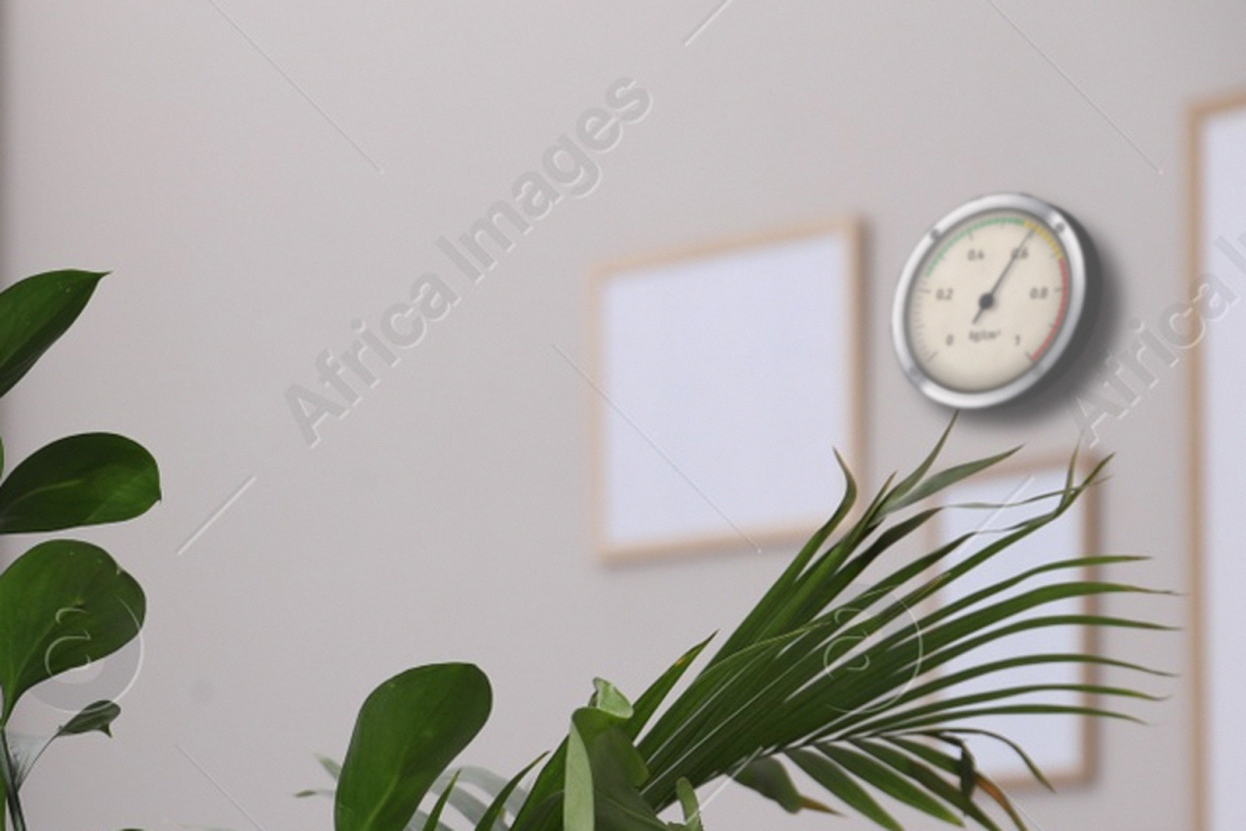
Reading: 0.6 kg/cm²
